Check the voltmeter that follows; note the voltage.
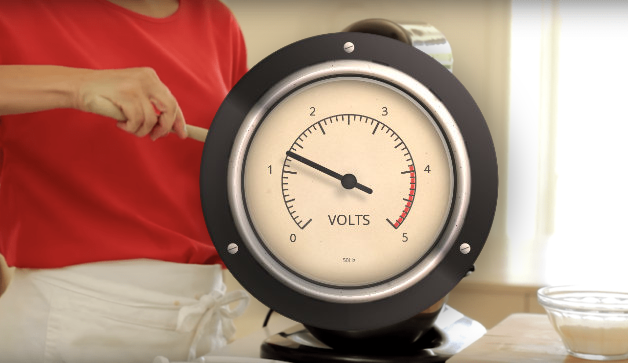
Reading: 1.3 V
